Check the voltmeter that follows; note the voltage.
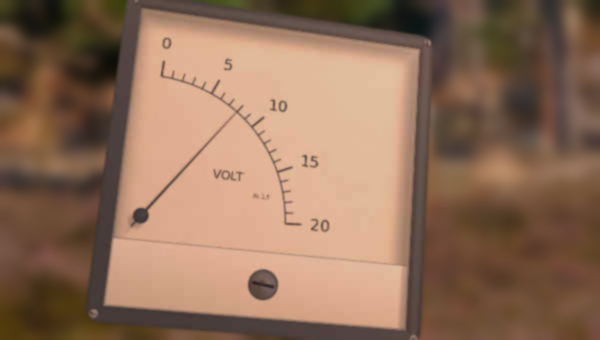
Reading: 8 V
